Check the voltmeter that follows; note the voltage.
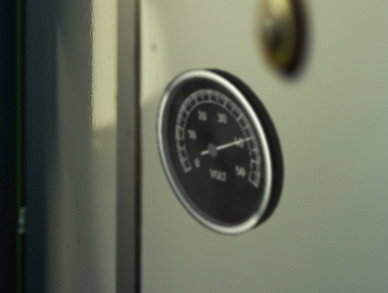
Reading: 40 V
